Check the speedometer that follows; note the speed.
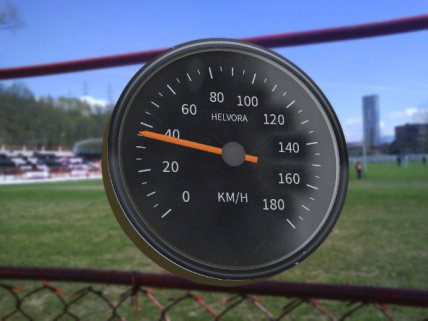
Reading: 35 km/h
